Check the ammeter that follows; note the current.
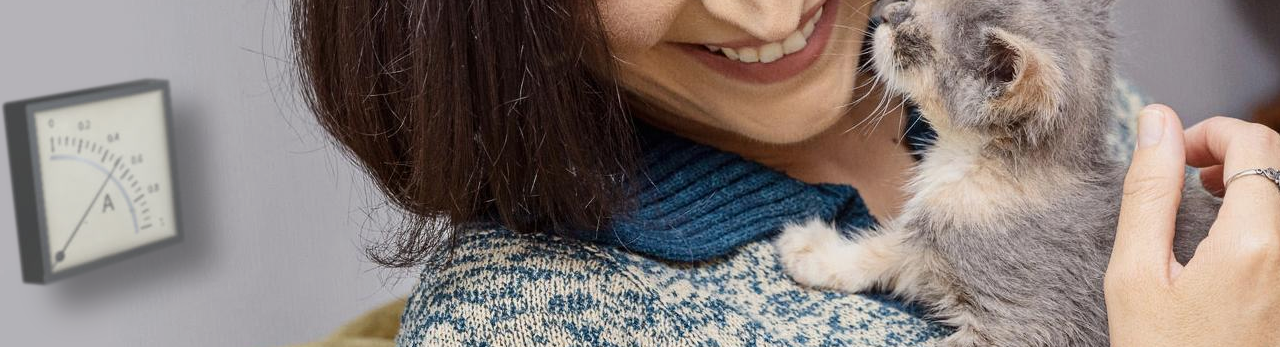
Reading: 0.5 A
